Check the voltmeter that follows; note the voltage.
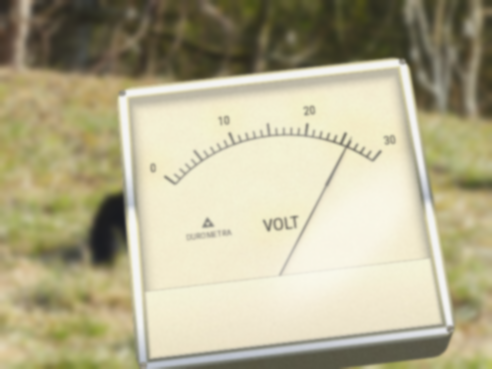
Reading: 26 V
